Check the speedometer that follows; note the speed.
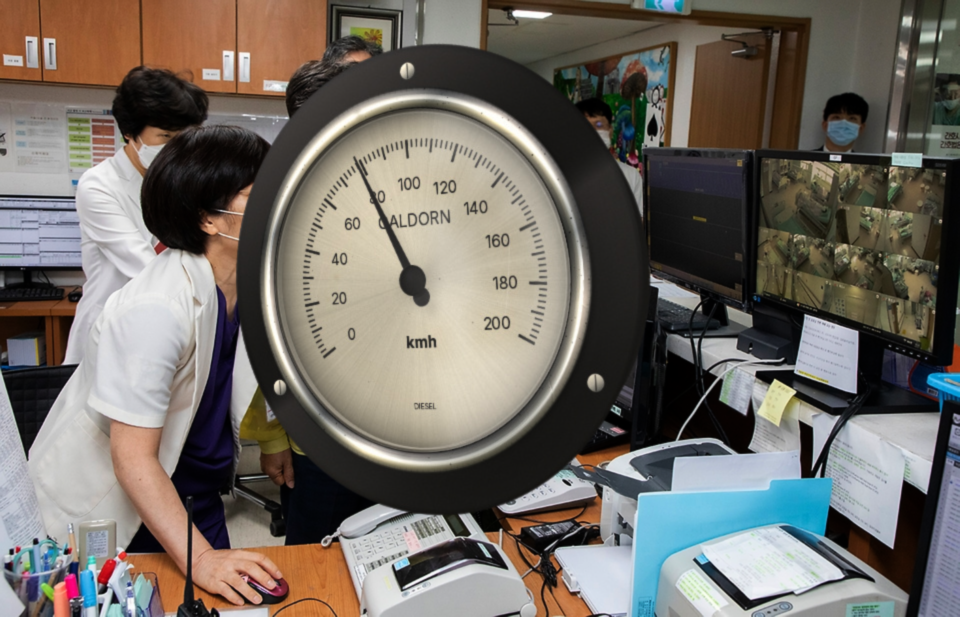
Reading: 80 km/h
